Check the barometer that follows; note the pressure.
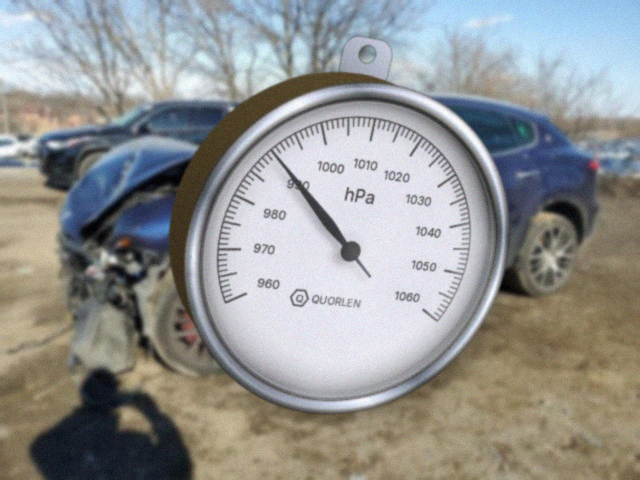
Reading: 990 hPa
